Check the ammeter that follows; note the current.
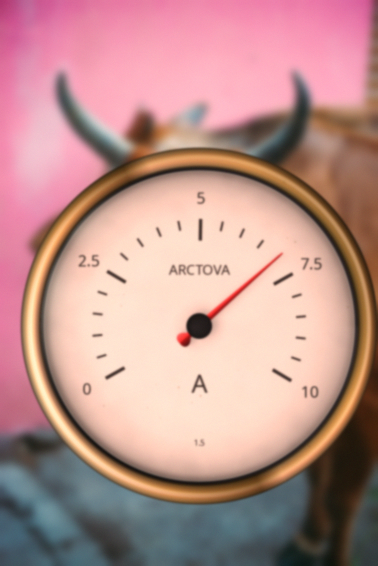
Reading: 7 A
